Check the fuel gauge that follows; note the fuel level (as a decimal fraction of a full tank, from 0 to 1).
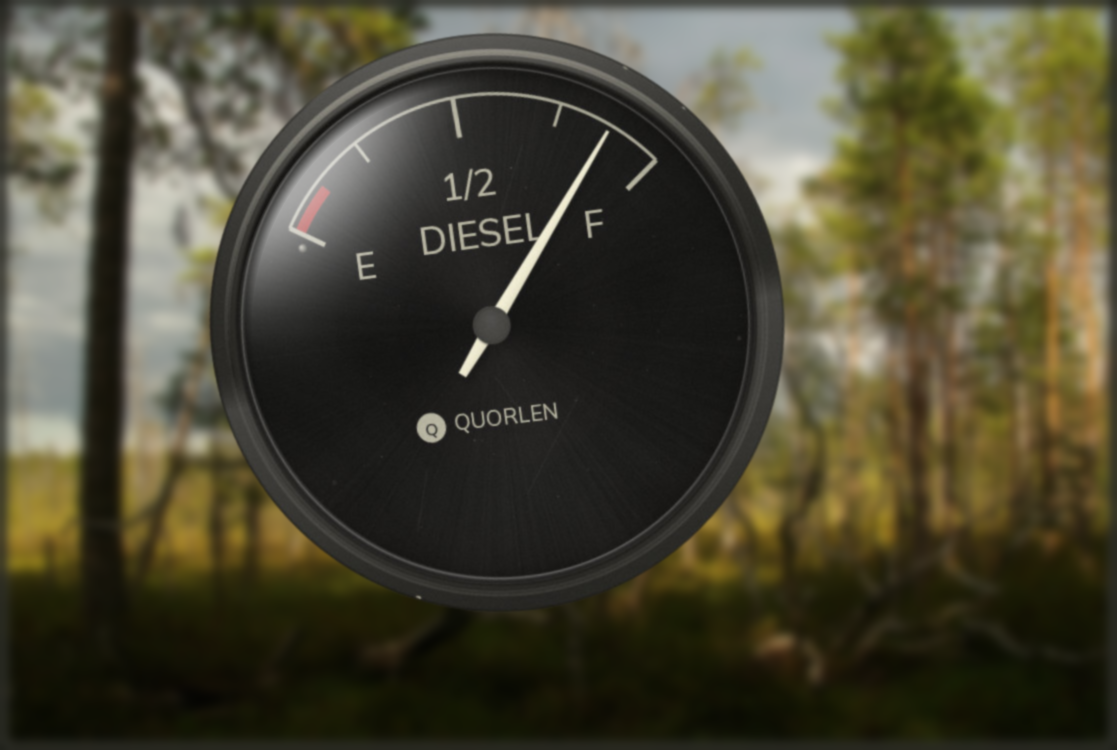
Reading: 0.875
